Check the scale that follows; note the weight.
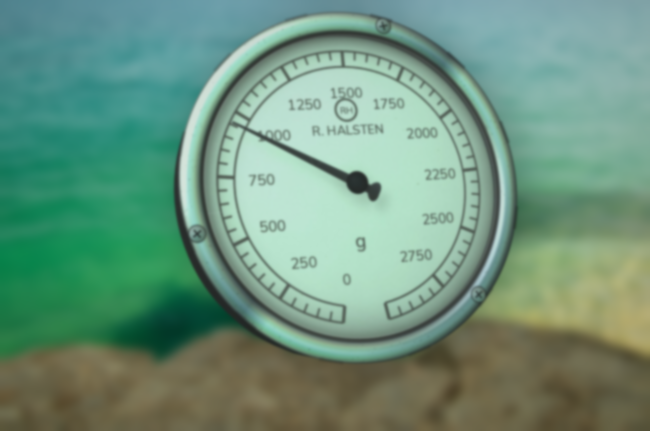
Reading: 950 g
